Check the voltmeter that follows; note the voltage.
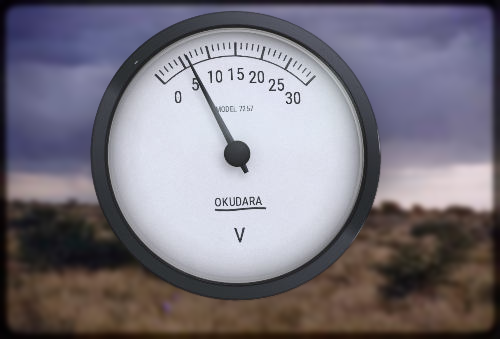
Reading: 6 V
